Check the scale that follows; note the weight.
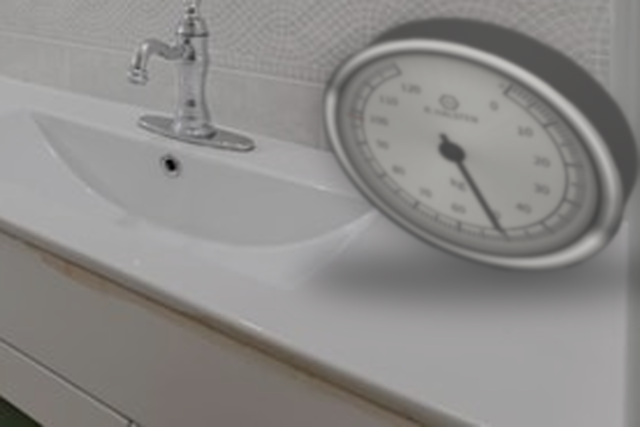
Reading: 50 kg
